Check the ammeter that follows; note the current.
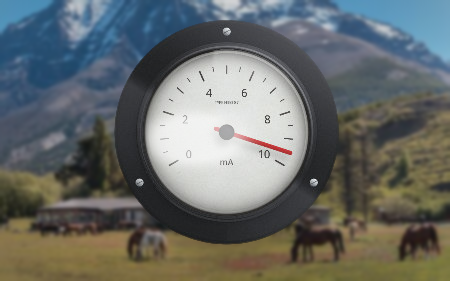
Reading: 9.5 mA
